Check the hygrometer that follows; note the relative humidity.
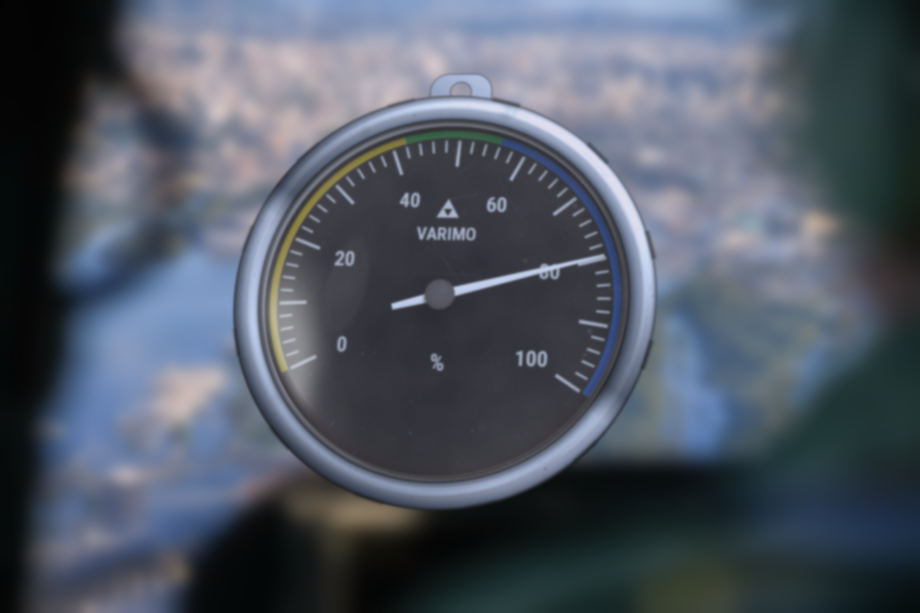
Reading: 80 %
